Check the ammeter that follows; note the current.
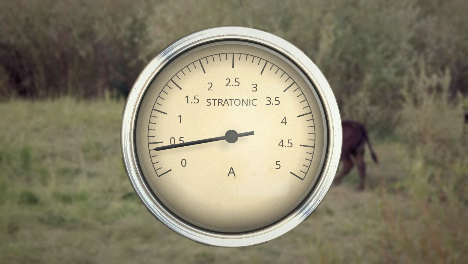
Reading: 0.4 A
